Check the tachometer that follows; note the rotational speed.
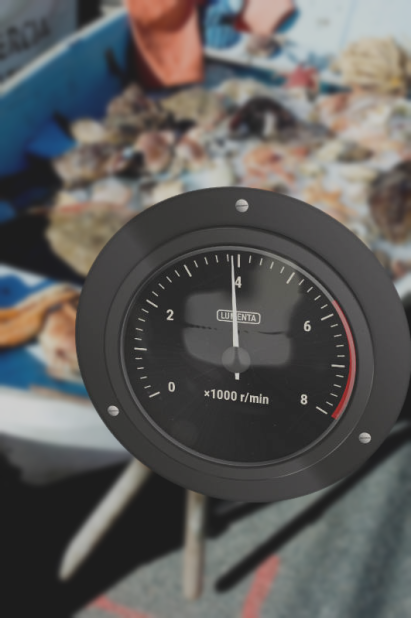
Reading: 3900 rpm
